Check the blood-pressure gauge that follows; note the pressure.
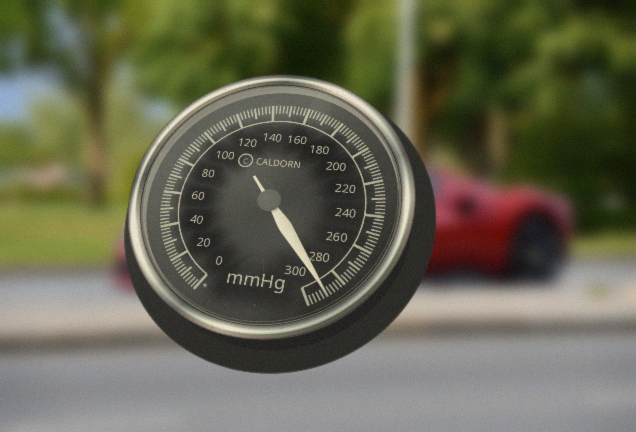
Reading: 290 mmHg
